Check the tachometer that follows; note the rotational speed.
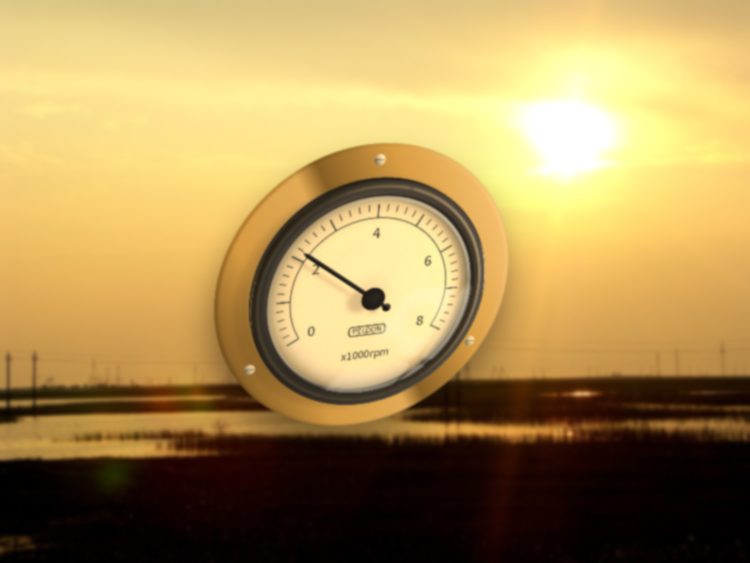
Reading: 2200 rpm
